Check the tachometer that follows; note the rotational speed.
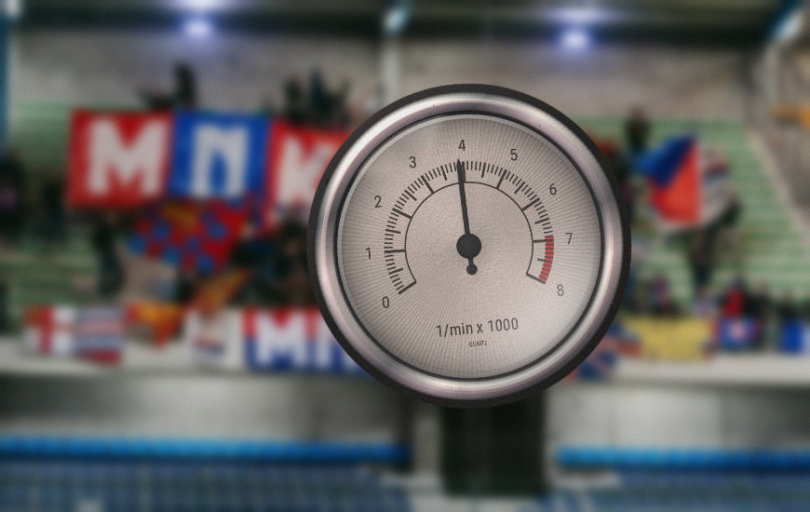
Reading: 3900 rpm
